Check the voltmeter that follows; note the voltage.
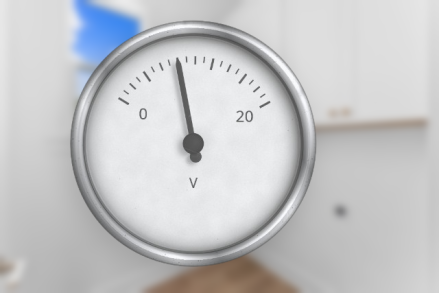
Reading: 8 V
